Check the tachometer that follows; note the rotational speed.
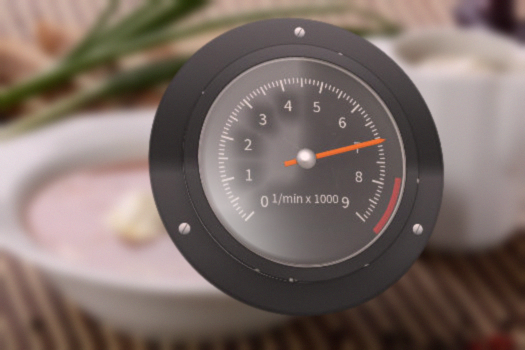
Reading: 7000 rpm
